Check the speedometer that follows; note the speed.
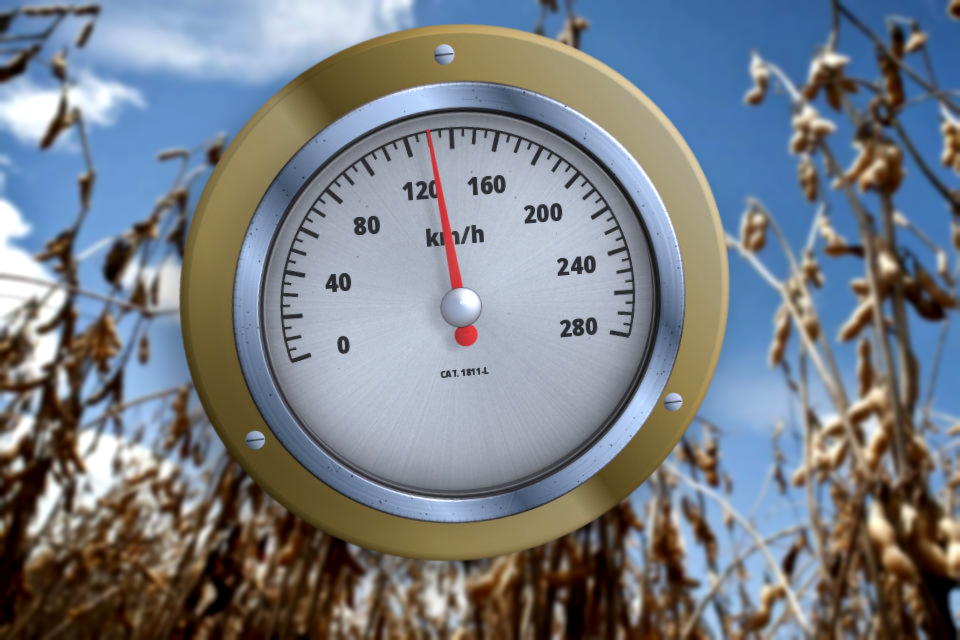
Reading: 130 km/h
